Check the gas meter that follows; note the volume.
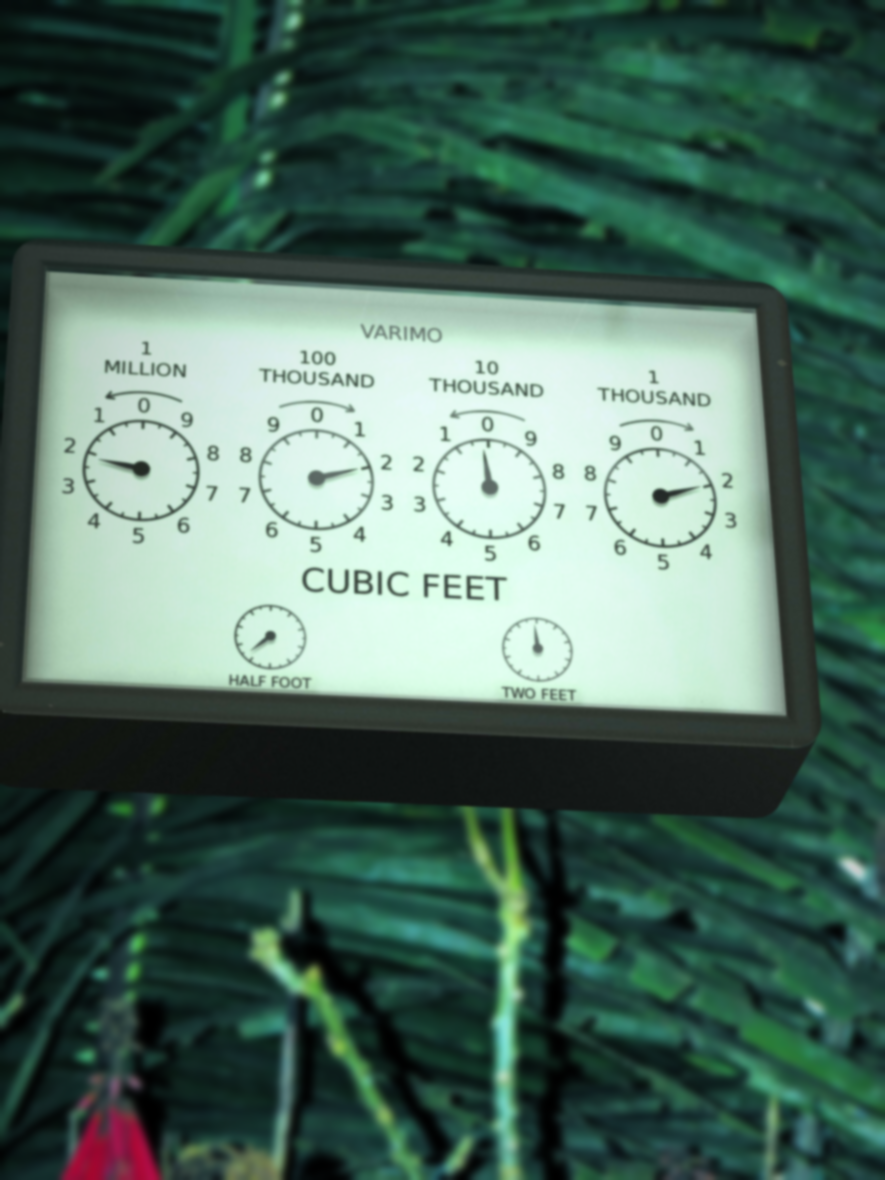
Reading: 220200 ft³
